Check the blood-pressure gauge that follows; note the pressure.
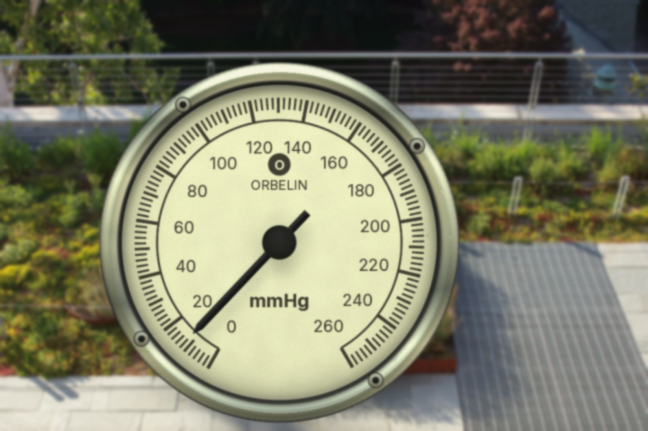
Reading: 12 mmHg
